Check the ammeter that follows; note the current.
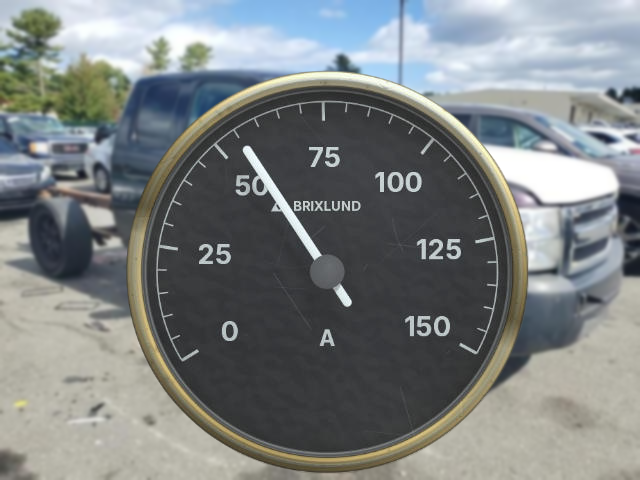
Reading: 55 A
